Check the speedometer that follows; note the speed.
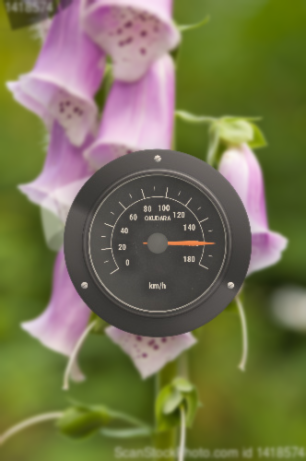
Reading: 160 km/h
